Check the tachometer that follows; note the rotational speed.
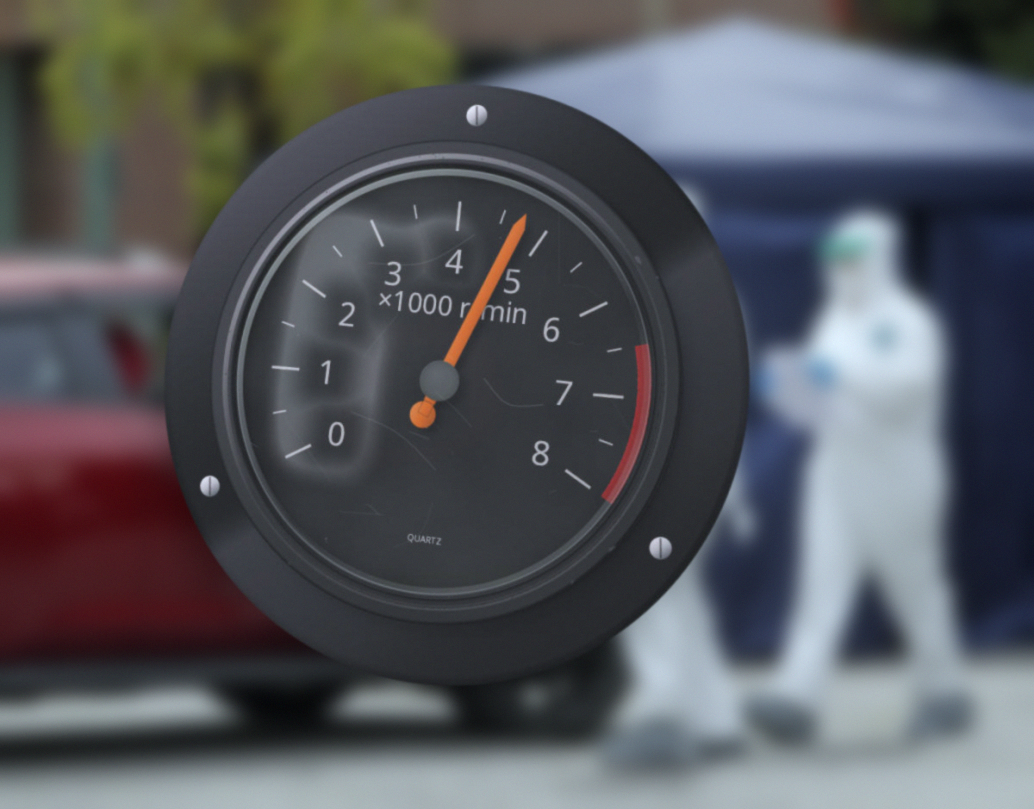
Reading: 4750 rpm
